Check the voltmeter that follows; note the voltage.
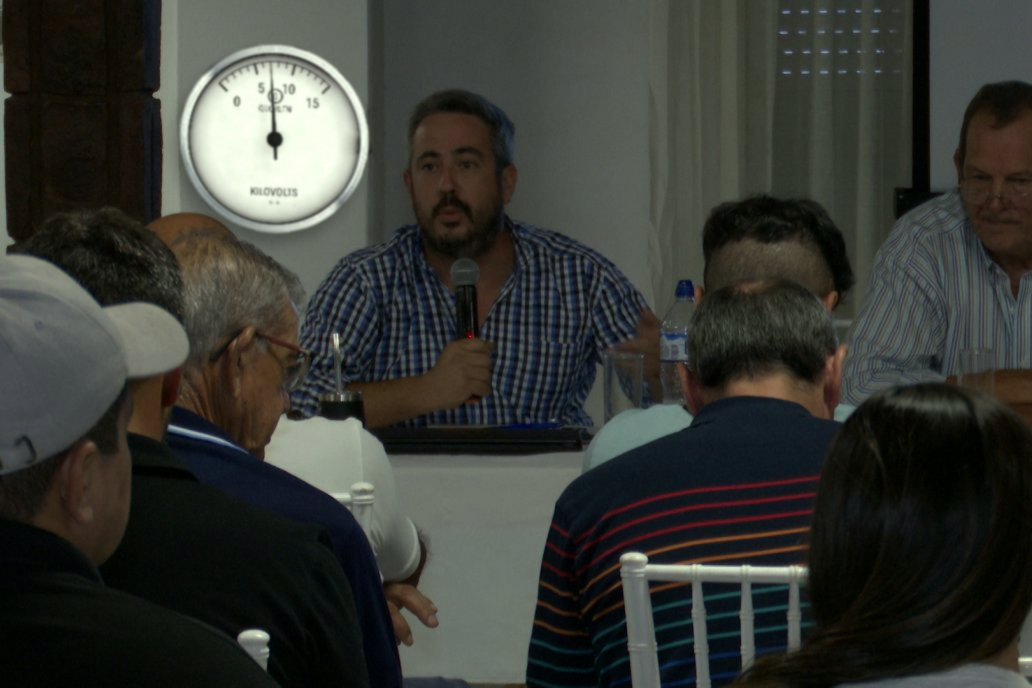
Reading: 7 kV
